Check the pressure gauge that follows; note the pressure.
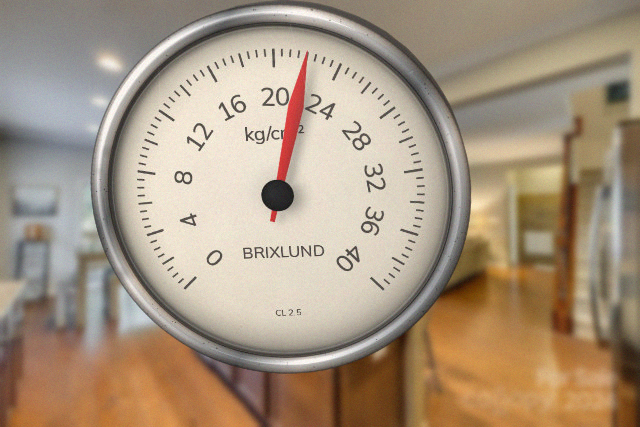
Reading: 22 kg/cm²
